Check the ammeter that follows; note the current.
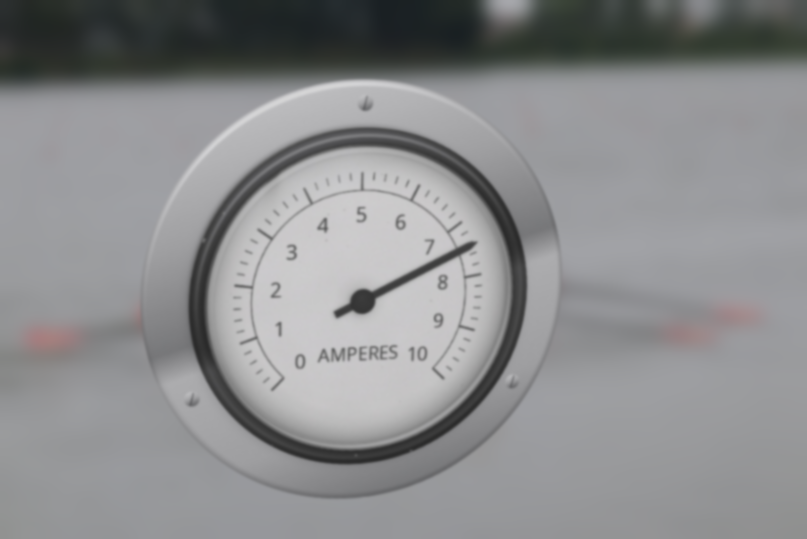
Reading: 7.4 A
